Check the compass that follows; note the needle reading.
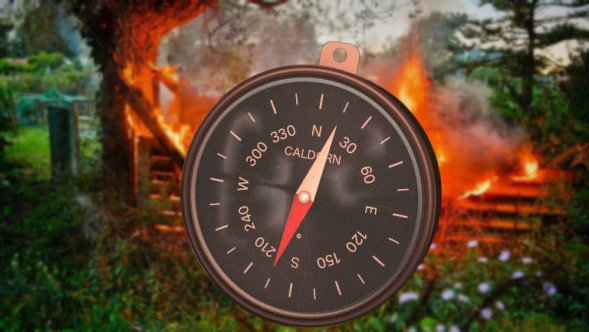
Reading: 195 °
